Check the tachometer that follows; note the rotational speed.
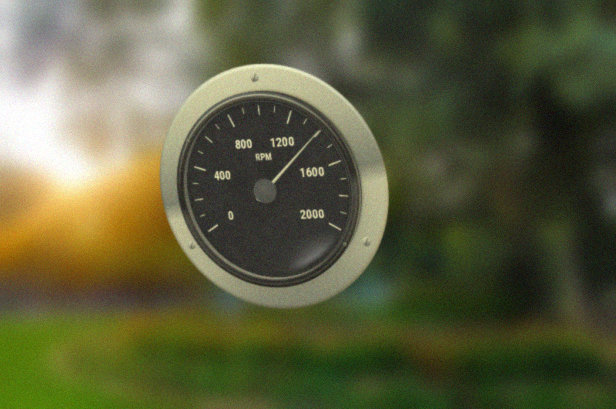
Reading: 1400 rpm
